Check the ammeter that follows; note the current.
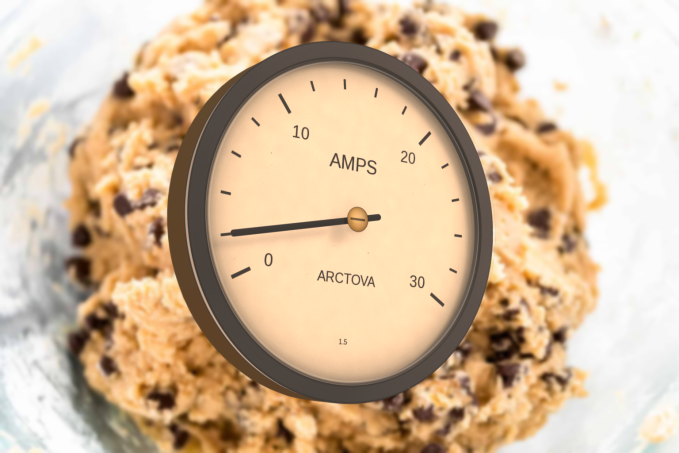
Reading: 2 A
